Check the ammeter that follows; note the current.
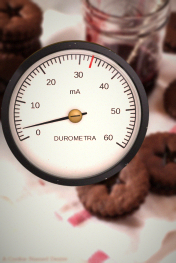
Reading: 3 mA
